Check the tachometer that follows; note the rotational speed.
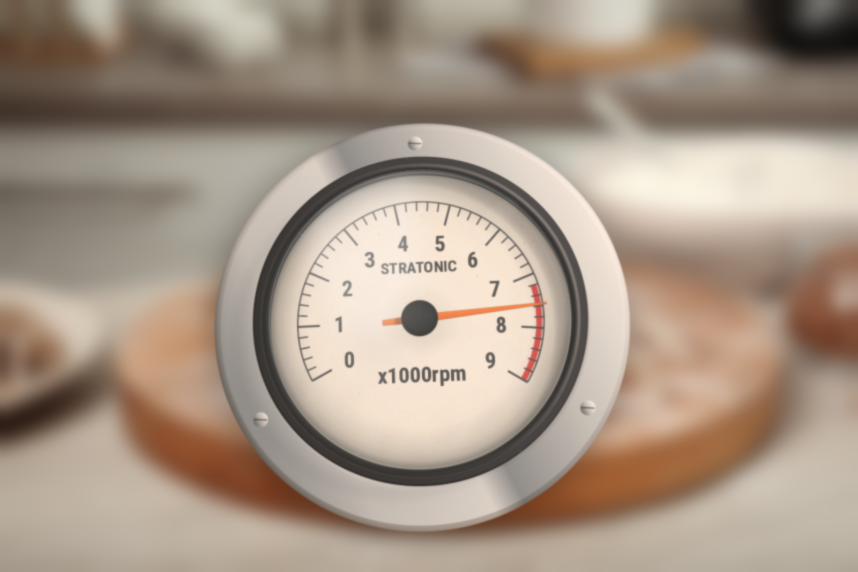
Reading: 7600 rpm
